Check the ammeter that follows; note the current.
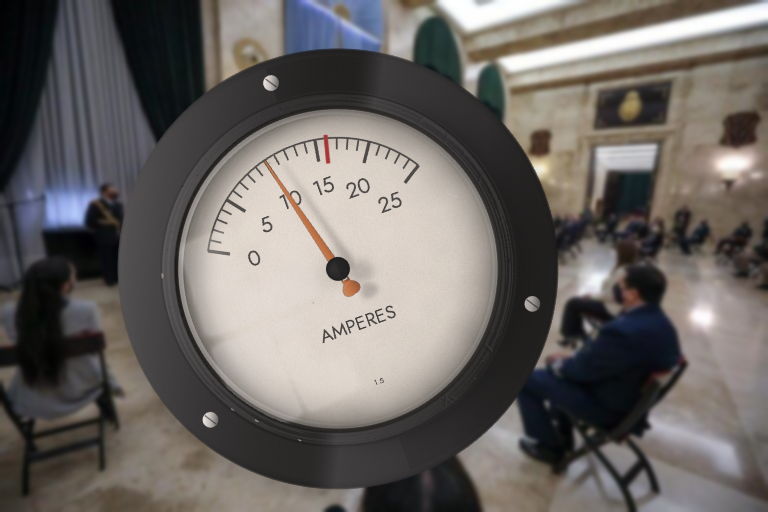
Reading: 10 A
